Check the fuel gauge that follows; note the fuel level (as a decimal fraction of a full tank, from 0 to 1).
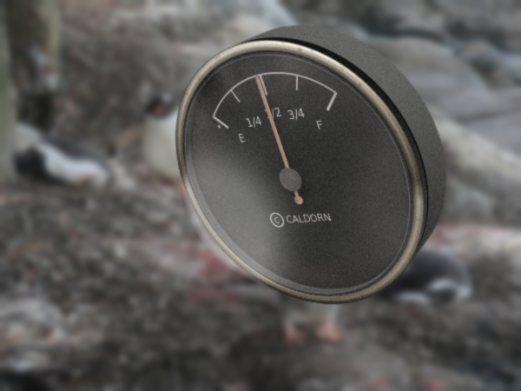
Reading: 0.5
